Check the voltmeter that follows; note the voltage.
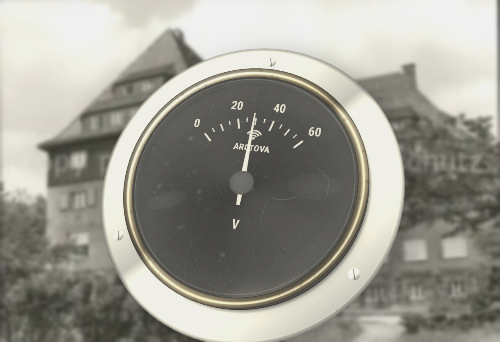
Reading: 30 V
